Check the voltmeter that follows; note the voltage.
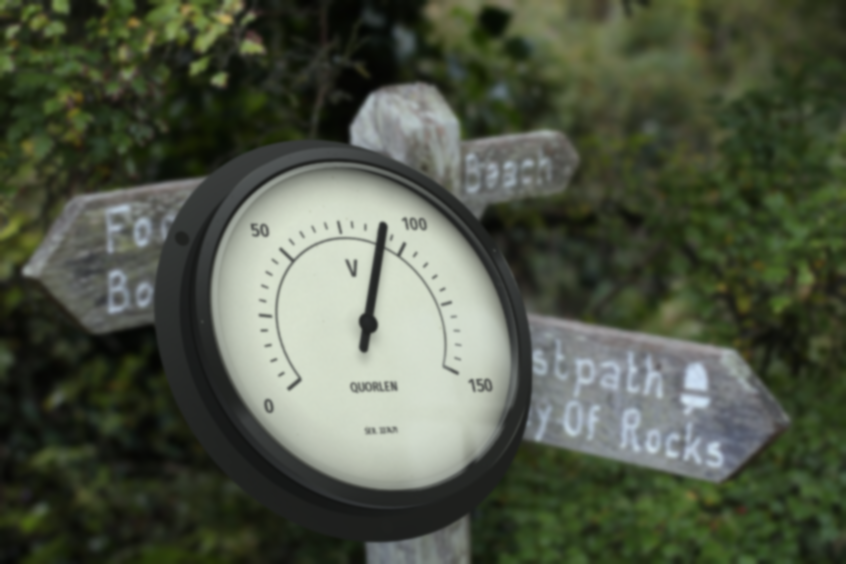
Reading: 90 V
